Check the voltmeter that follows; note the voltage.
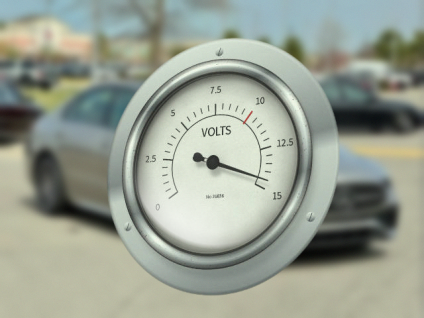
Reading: 14.5 V
